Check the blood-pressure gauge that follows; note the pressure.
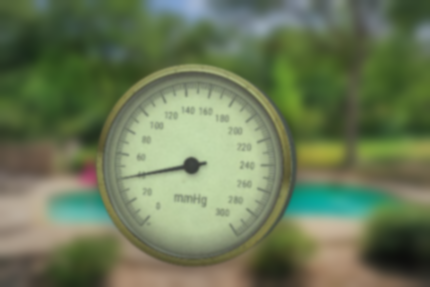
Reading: 40 mmHg
